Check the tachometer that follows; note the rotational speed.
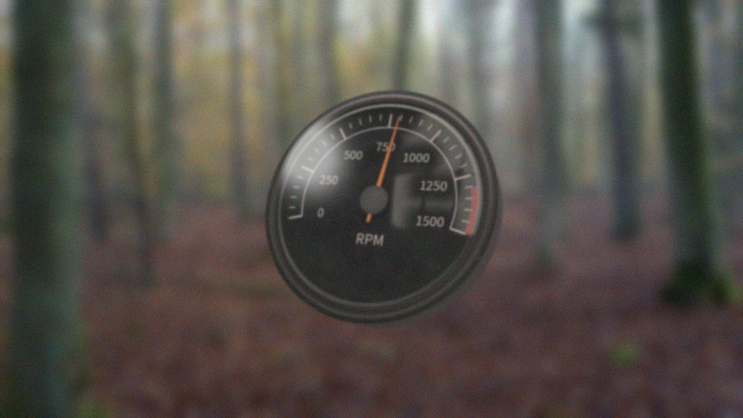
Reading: 800 rpm
